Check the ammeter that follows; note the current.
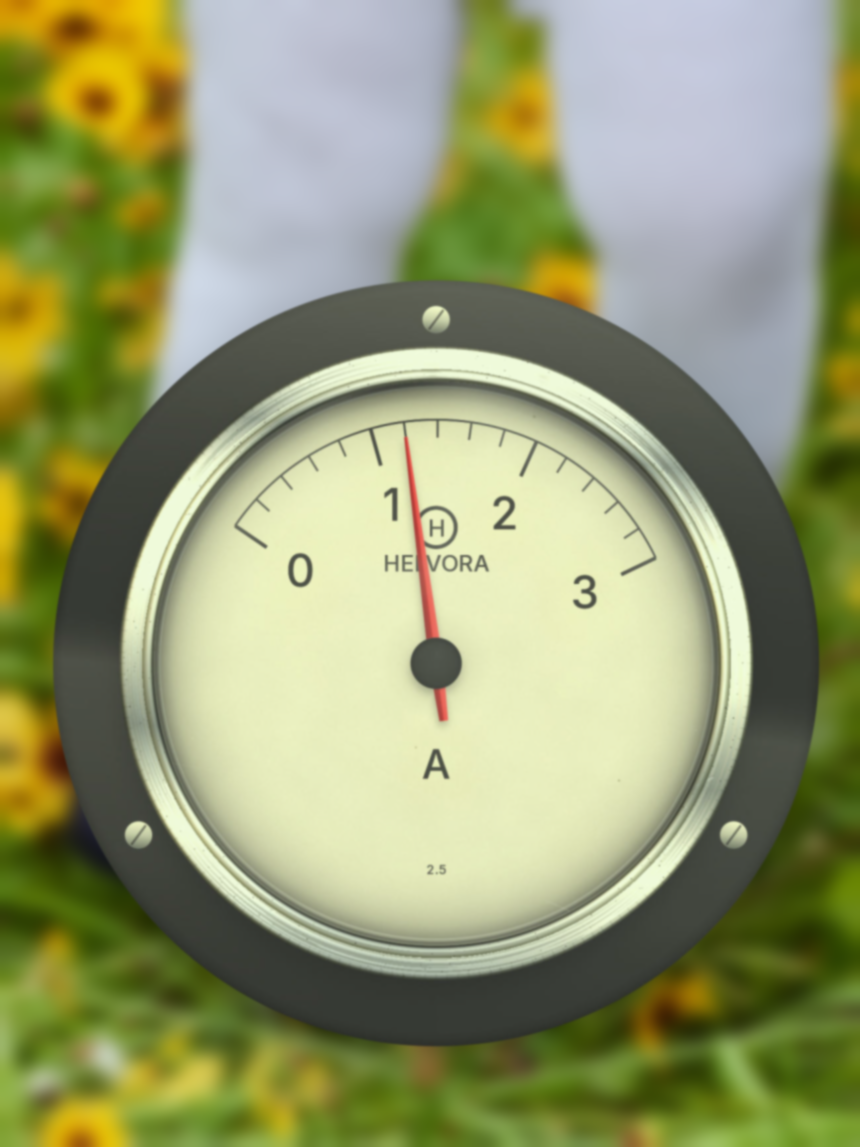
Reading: 1.2 A
